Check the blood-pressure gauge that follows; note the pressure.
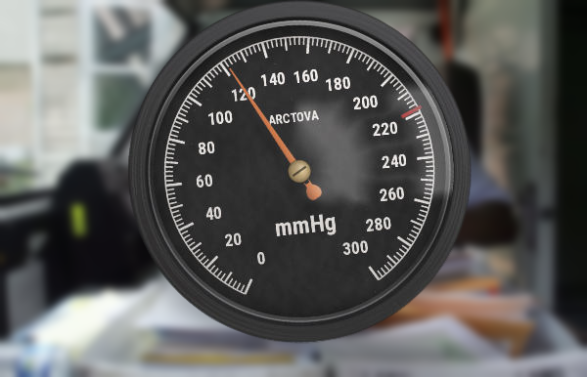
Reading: 122 mmHg
